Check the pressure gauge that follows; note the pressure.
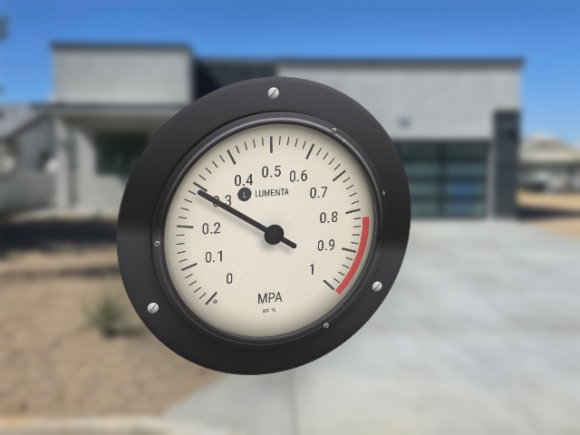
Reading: 0.29 MPa
